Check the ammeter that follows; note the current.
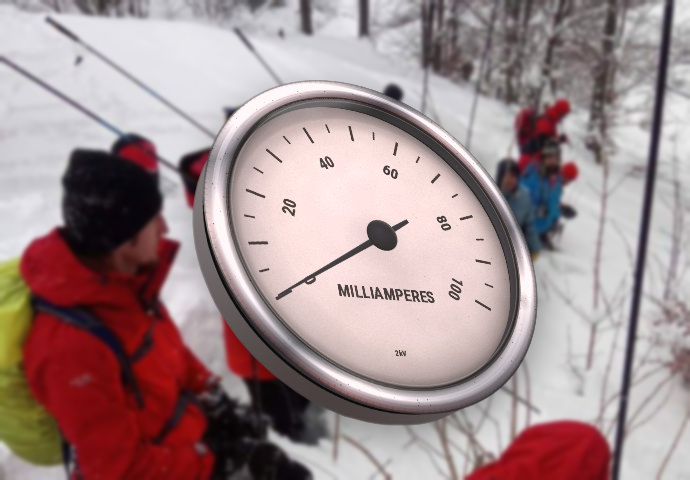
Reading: 0 mA
